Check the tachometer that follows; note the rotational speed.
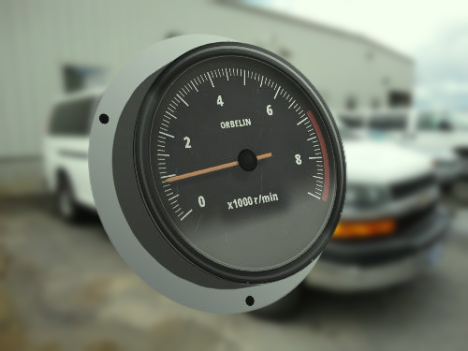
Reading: 900 rpm
